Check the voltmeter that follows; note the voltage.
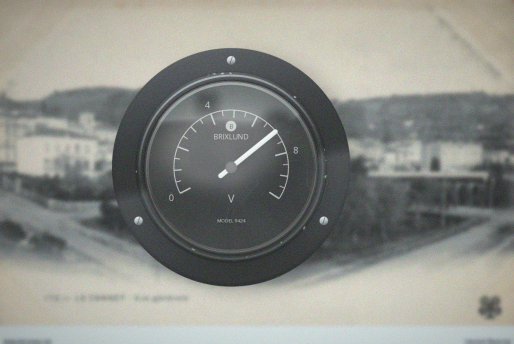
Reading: 7 V
